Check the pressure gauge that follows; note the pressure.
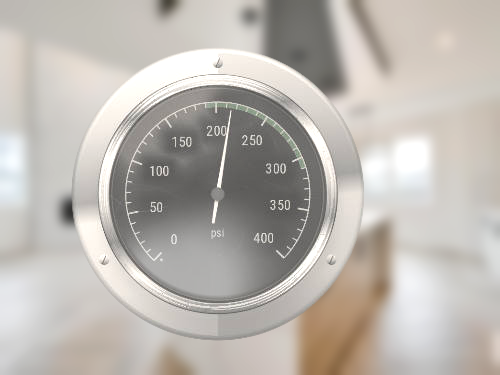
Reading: 215 psi
